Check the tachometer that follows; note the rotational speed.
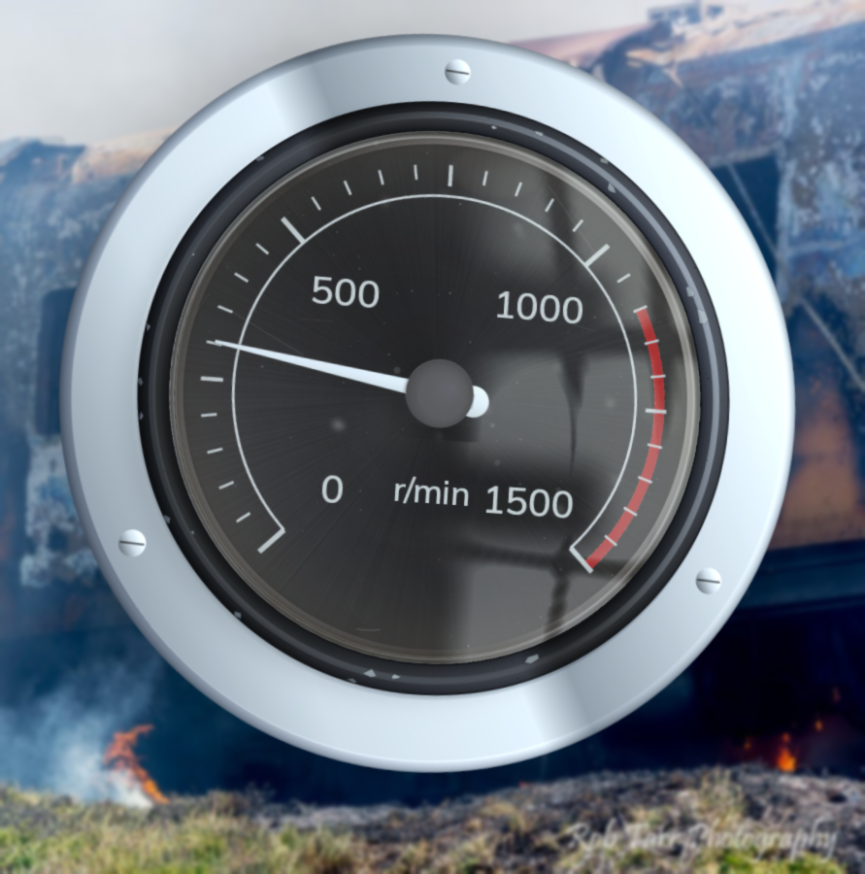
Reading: 300 rpm
